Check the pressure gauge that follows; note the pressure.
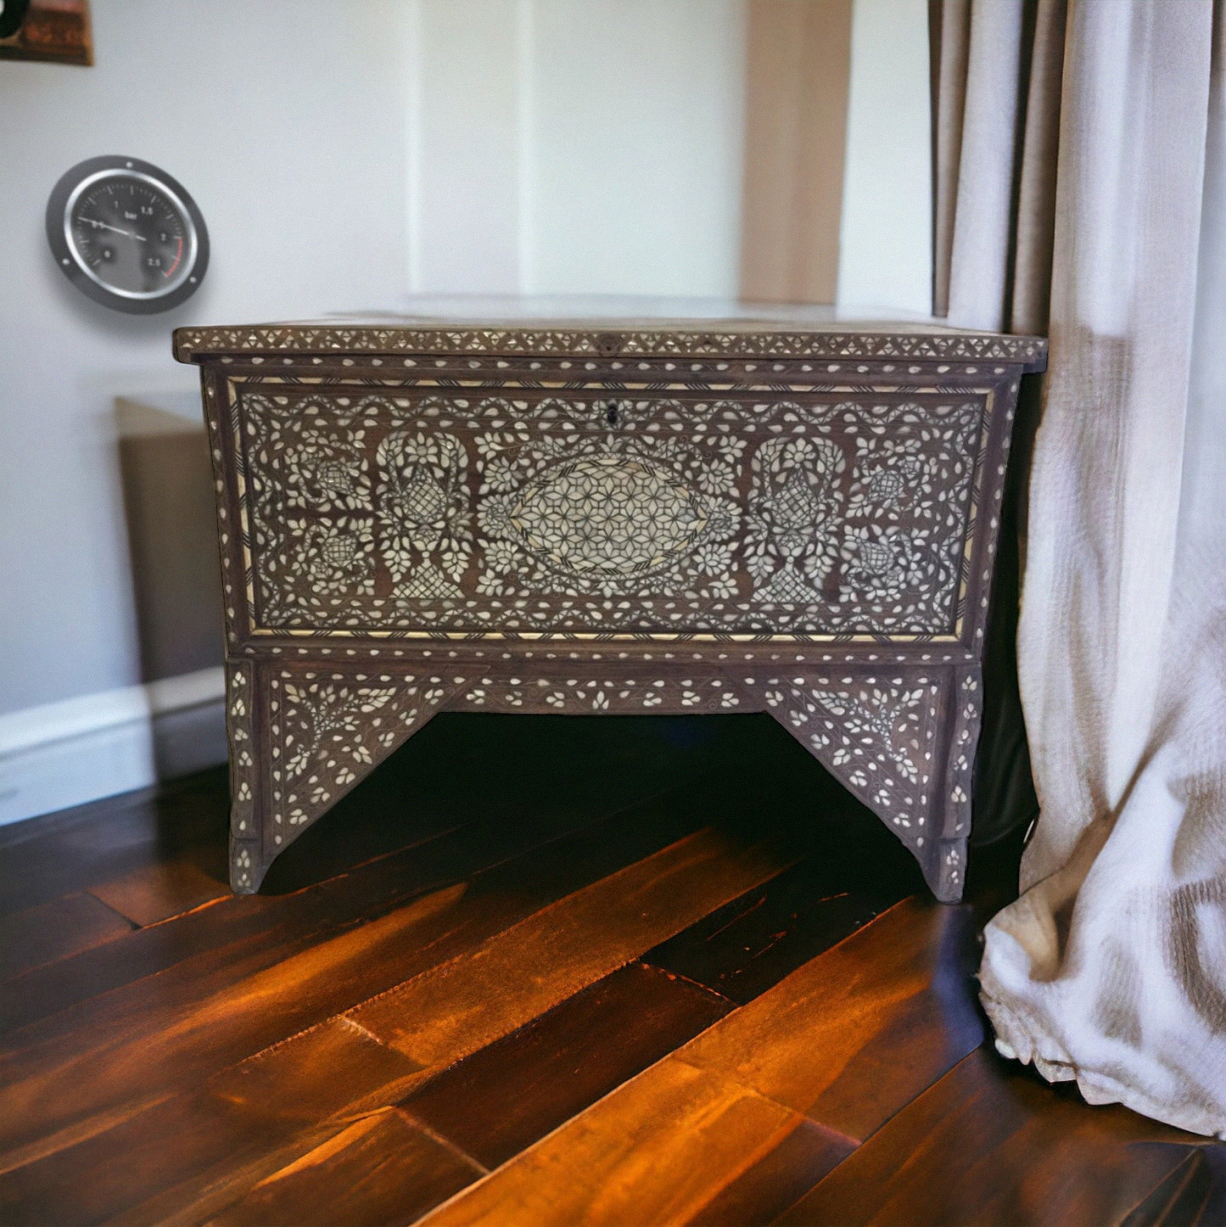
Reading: 0.5 bar
